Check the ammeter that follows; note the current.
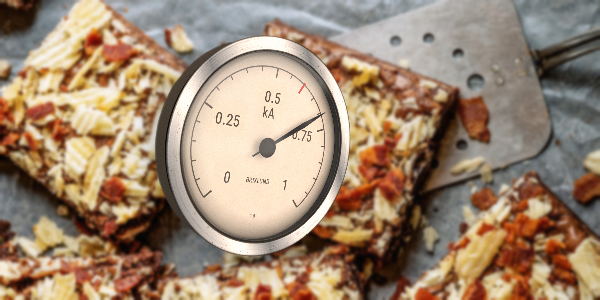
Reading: 0.7 kA
